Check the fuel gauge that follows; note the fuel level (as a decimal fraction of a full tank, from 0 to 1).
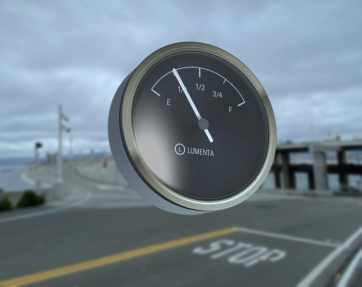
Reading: 0.25
